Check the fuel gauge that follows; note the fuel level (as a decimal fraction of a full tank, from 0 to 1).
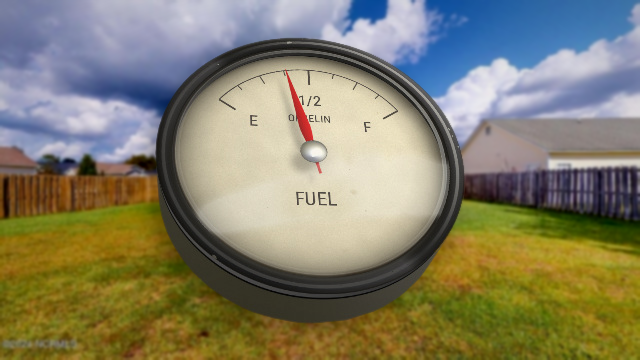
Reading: 0.375
